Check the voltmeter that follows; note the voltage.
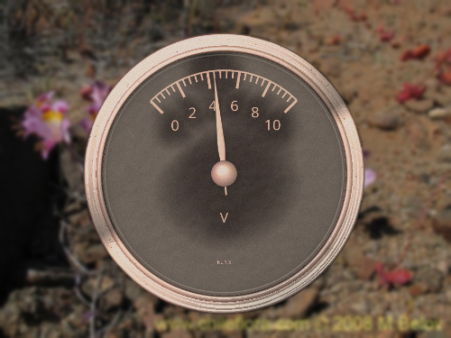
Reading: 4.4 V
